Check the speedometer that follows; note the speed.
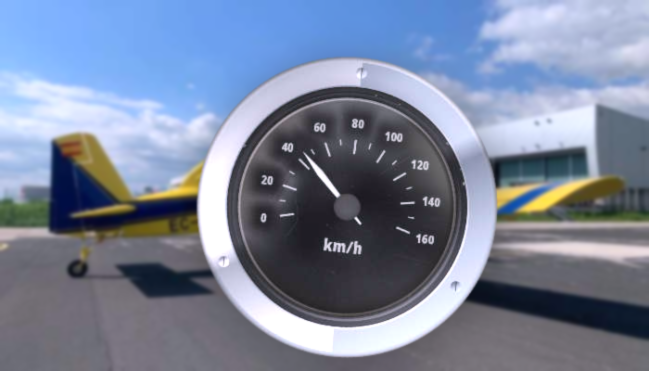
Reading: 45 km/h
